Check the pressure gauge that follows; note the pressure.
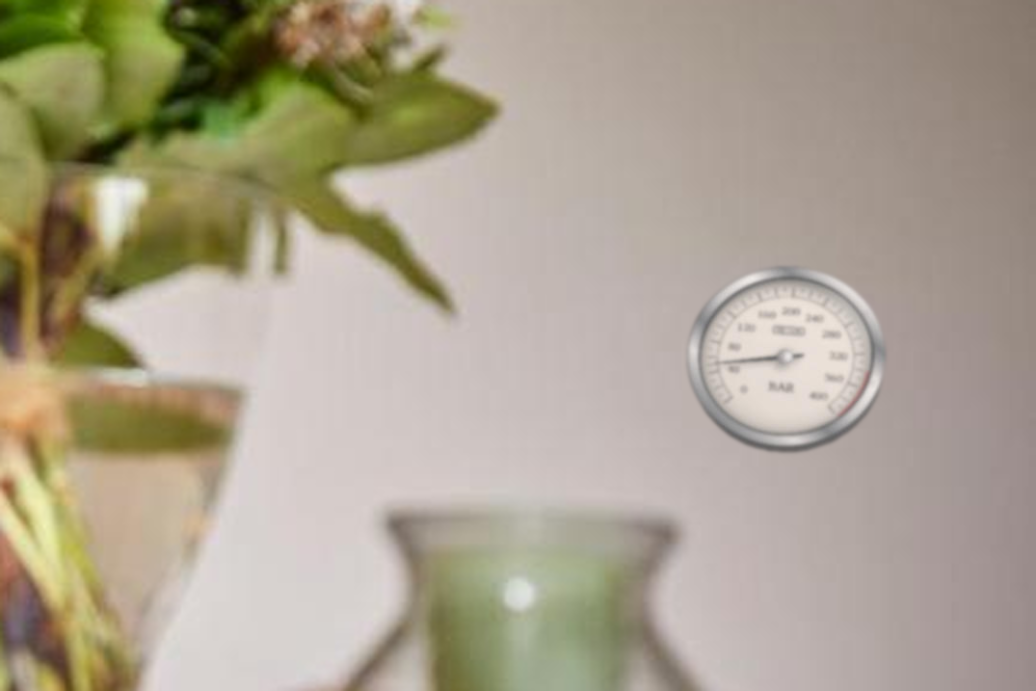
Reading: 50 bar
